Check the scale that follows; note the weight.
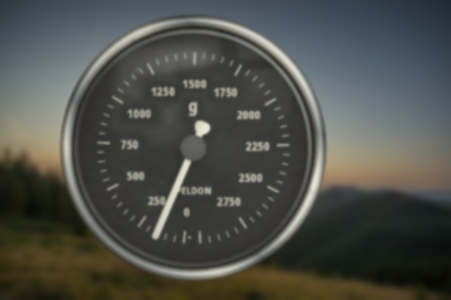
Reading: 150 g
